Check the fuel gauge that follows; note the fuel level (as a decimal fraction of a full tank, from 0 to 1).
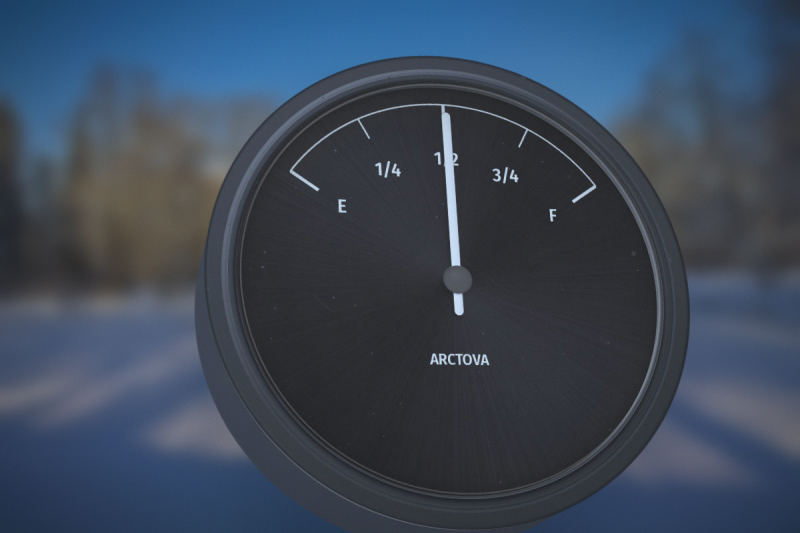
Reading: 0.5
